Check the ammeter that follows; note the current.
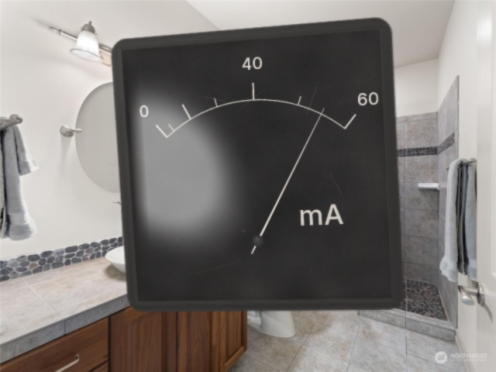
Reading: 55 mA
